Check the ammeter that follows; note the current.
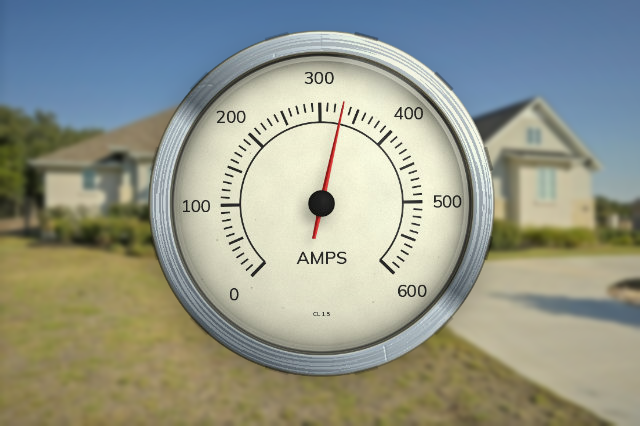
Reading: 330 A
